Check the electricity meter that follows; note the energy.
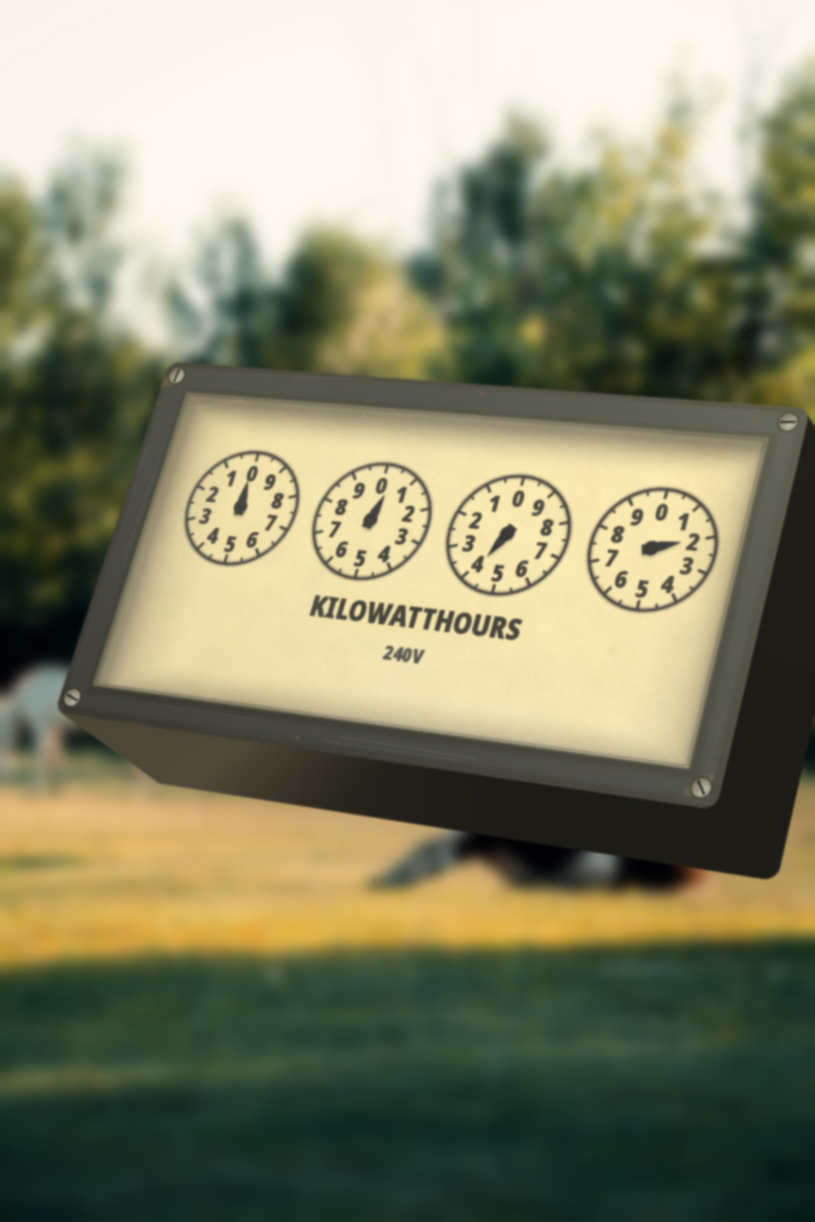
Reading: 42 kWh
